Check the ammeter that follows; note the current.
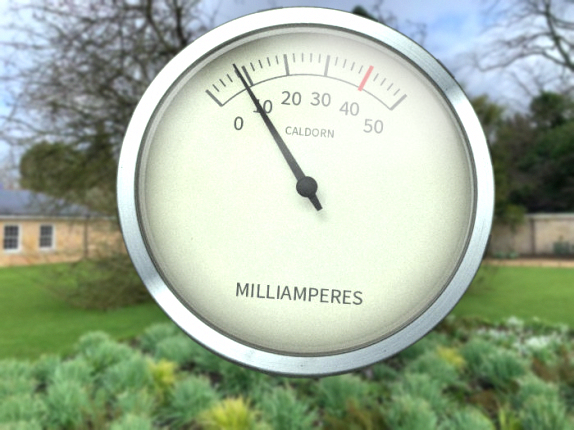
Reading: 8 mA
